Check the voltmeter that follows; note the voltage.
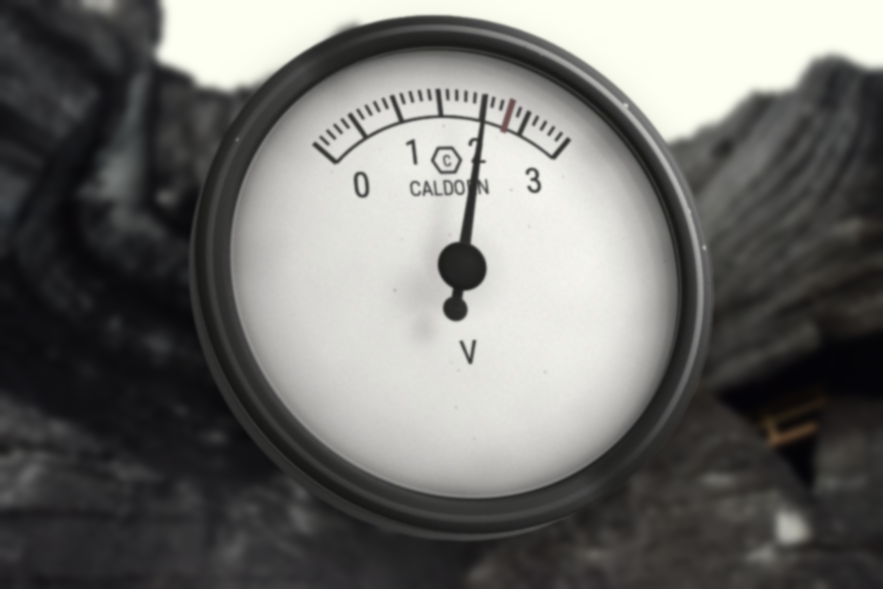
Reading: 2 V
